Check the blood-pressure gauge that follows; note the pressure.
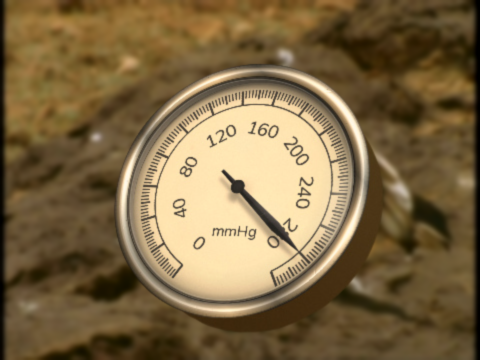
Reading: 280 mmHg
